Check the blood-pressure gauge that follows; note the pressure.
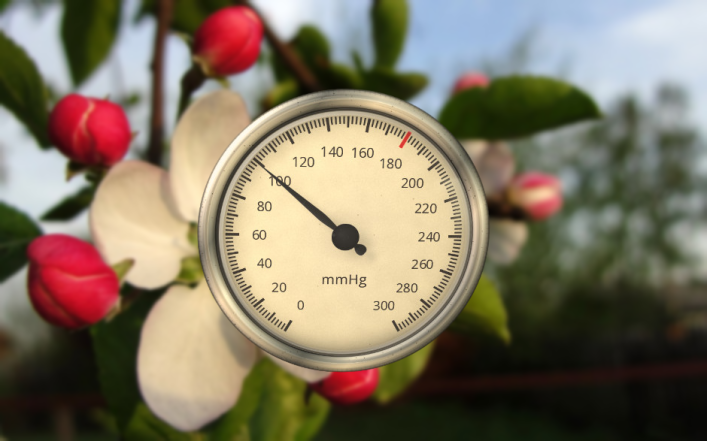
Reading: 100 mmHg
